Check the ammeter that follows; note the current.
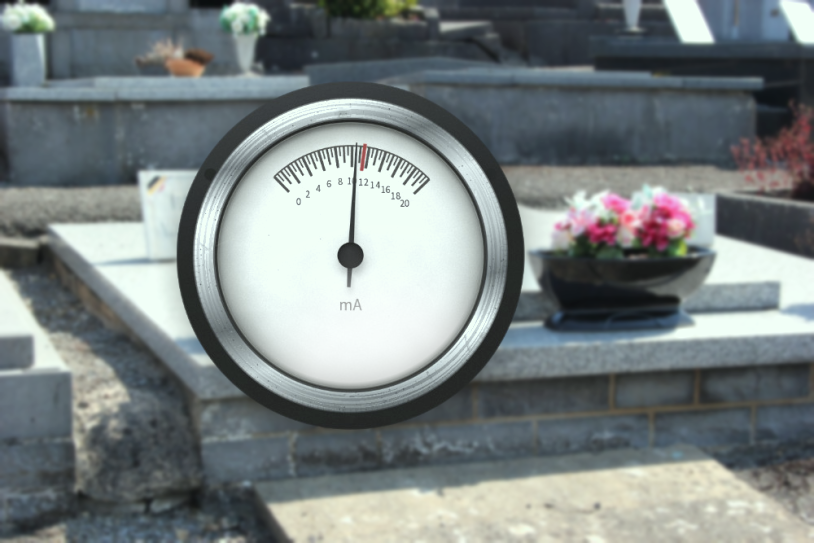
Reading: 10.5 mA
